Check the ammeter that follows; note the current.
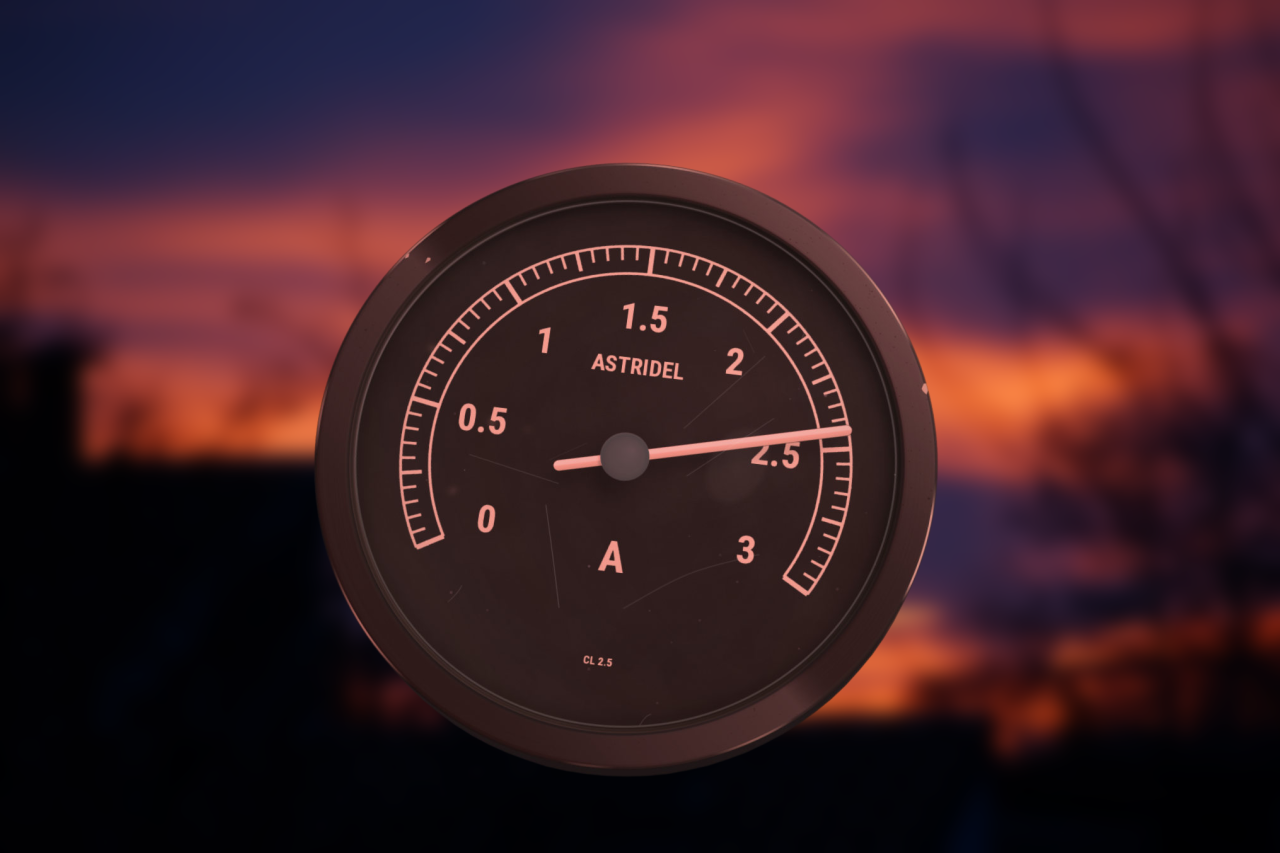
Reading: 2.45 A
